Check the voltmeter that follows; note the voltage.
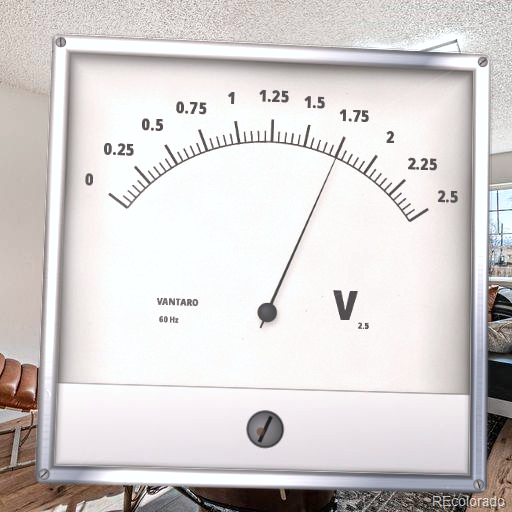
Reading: 1.75 V
